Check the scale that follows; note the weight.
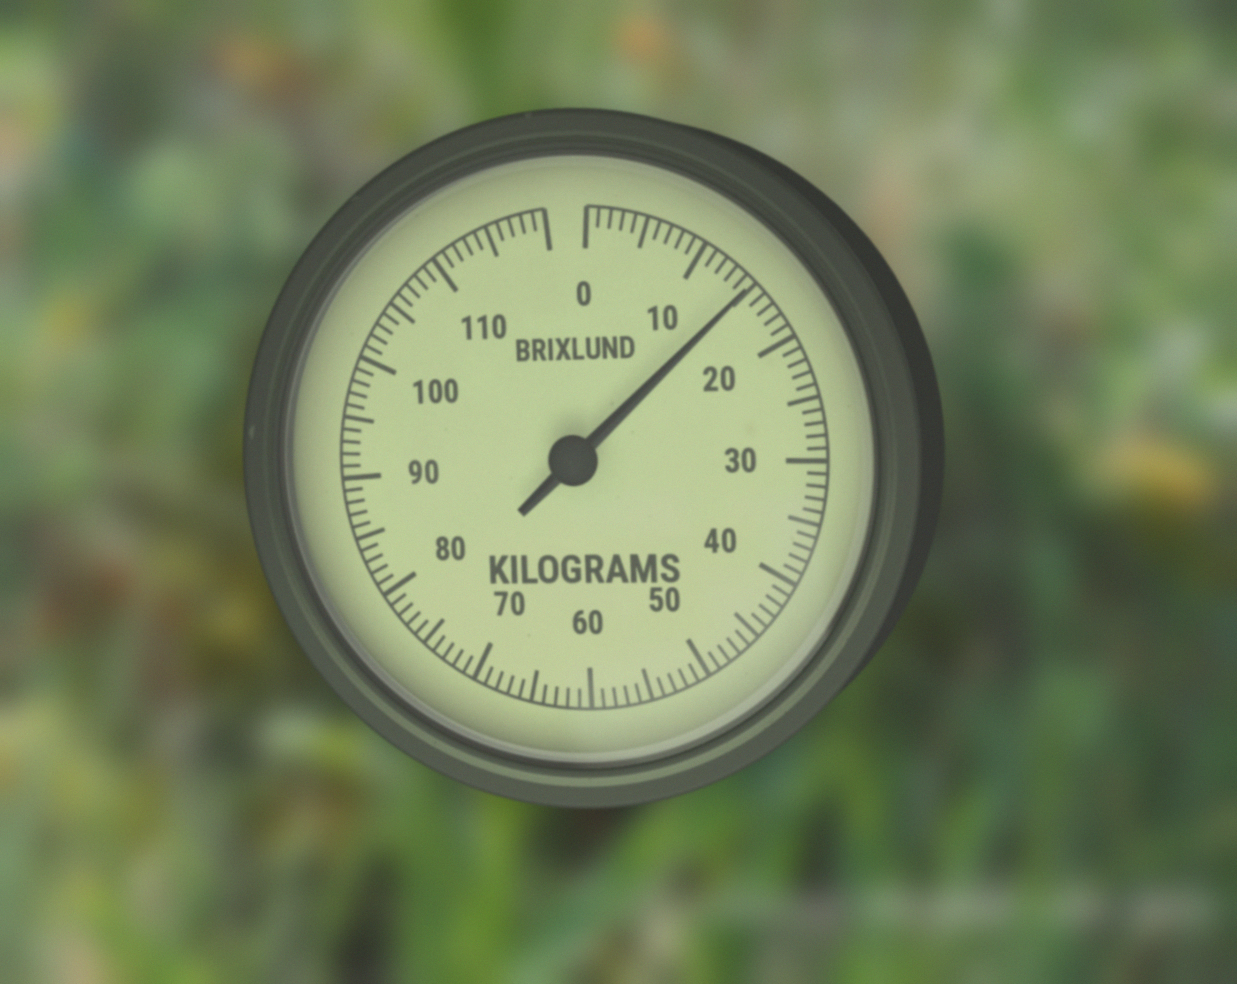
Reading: 15 kg
